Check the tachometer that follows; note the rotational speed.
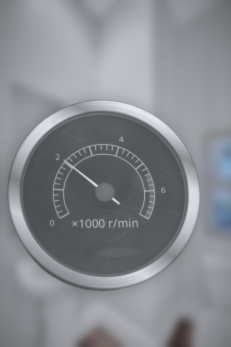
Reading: 2000 rpm
